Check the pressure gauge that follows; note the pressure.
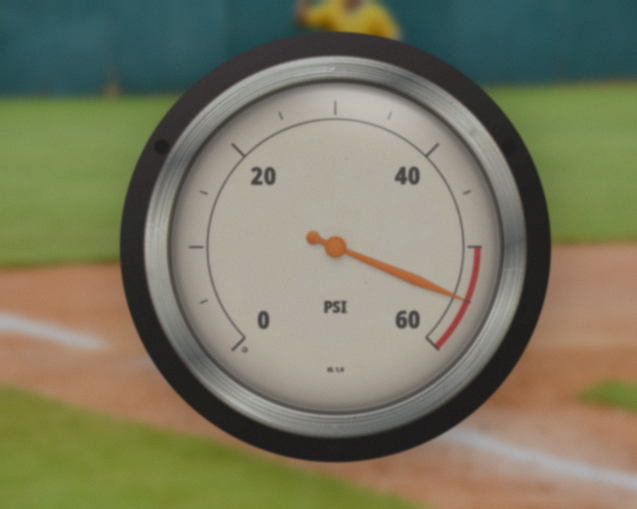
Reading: 55 psi
